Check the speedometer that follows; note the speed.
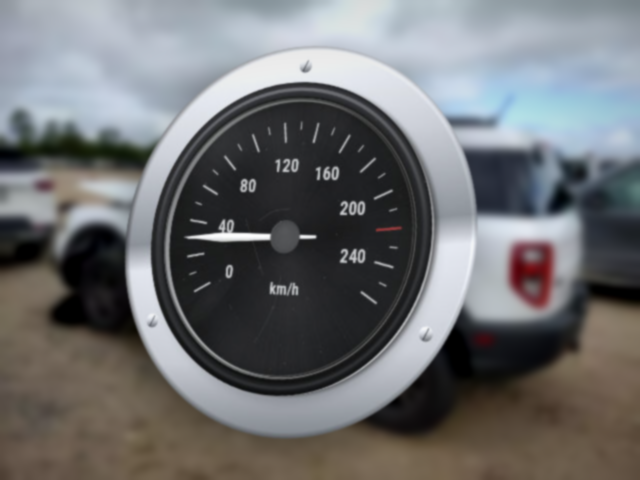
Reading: 30 km/h
